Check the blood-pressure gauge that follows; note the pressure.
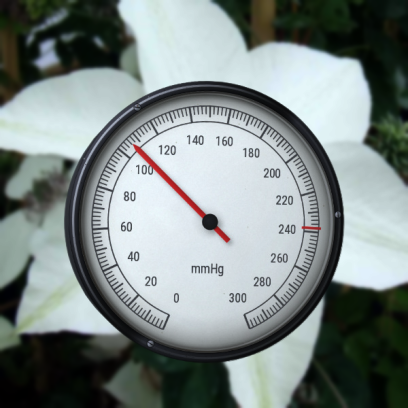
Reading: 106 mmHg
